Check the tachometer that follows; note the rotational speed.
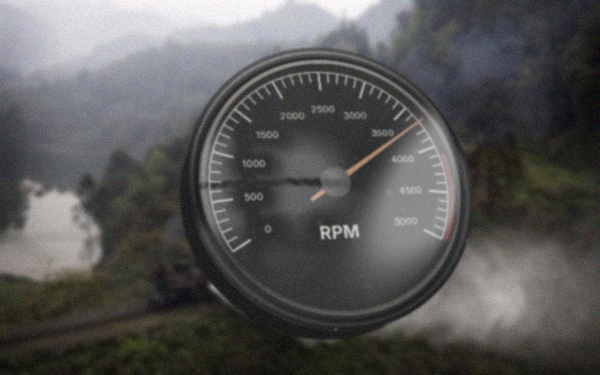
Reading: 3700 rpm
